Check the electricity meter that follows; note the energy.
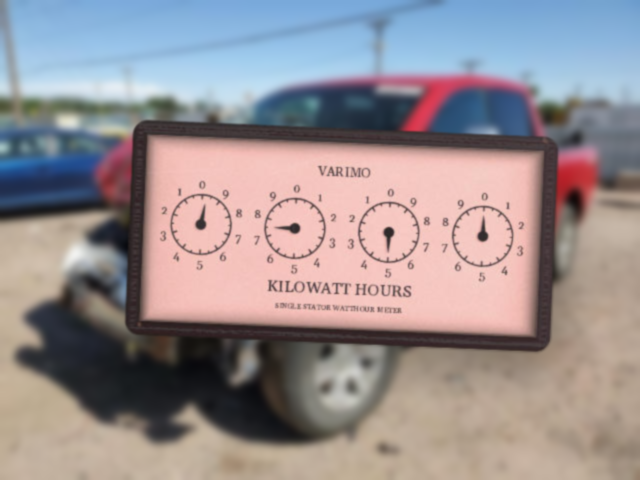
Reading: 9750 kWh
